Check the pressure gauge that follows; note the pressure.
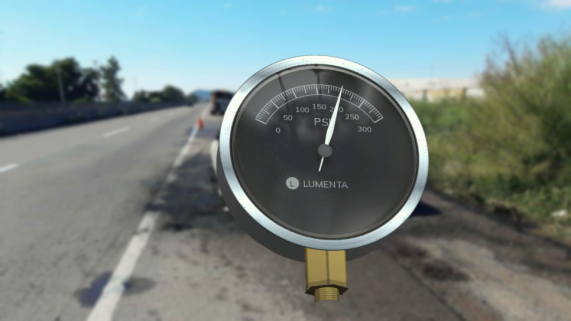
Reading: 200 psi
